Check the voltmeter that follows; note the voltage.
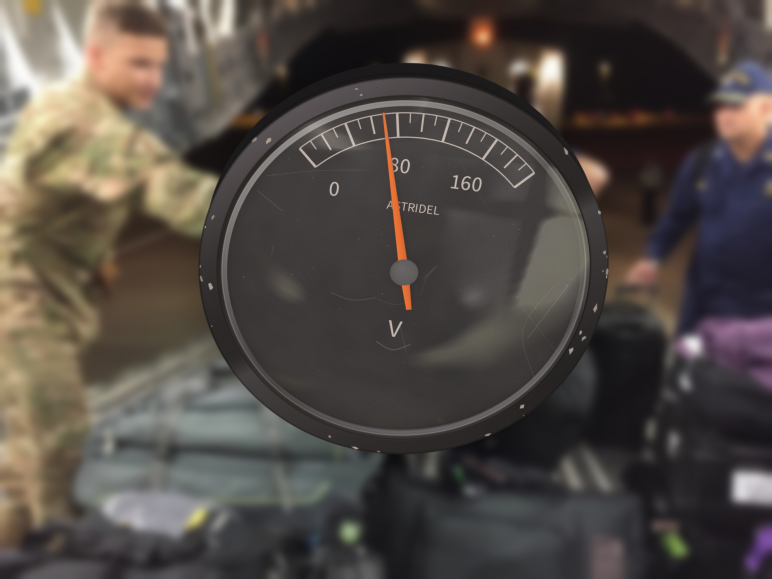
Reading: 70 V
